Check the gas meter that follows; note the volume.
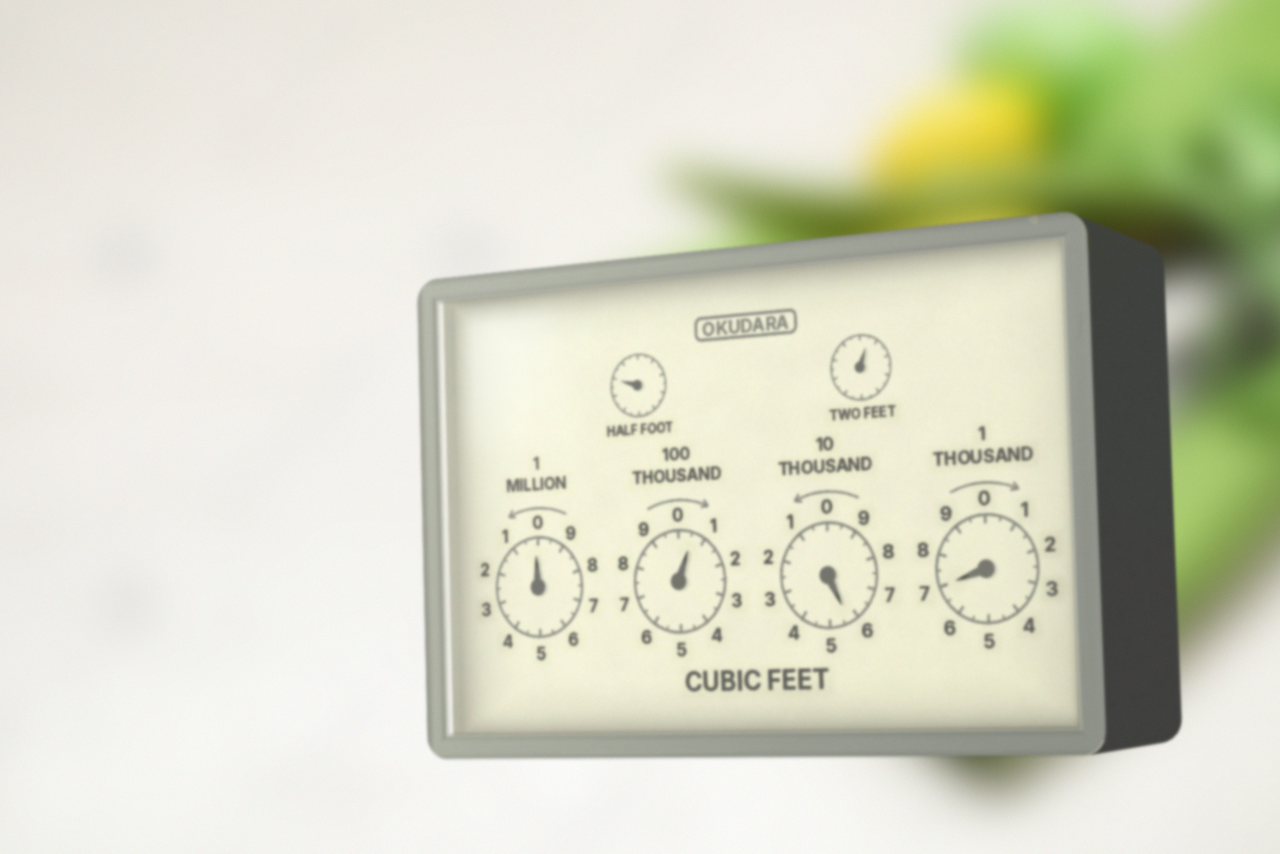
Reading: 5700 ft³
